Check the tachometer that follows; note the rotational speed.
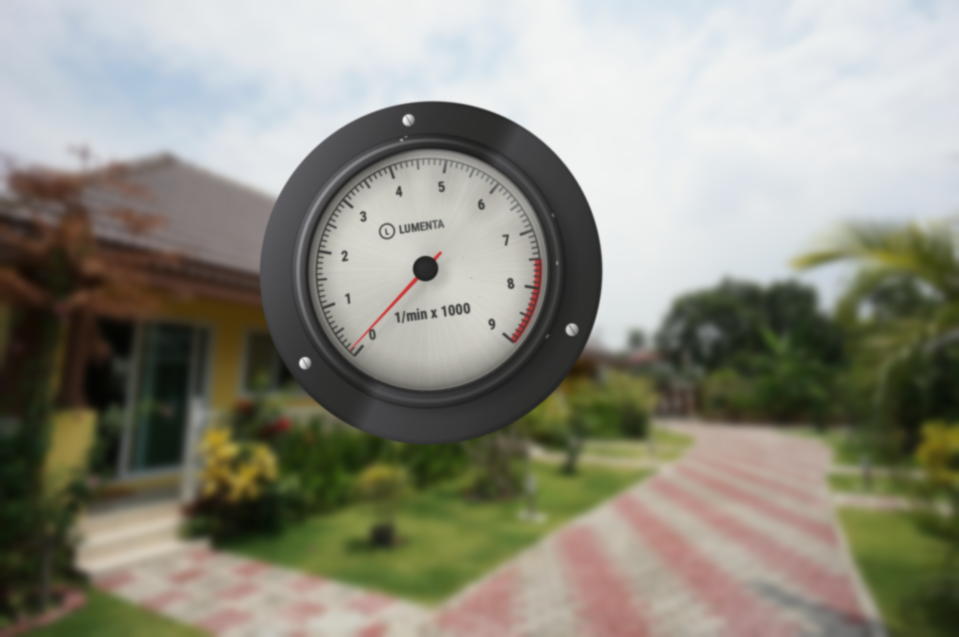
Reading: 100 rpm
